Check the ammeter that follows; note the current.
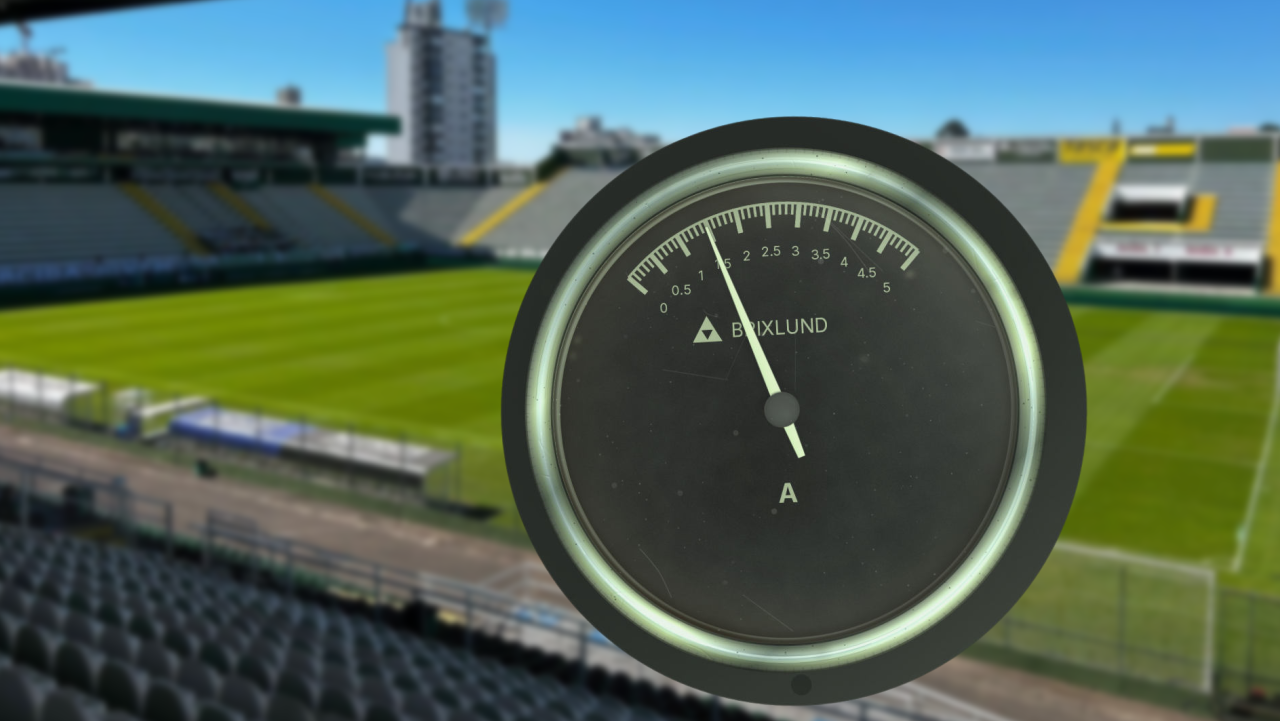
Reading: 1.5 A
